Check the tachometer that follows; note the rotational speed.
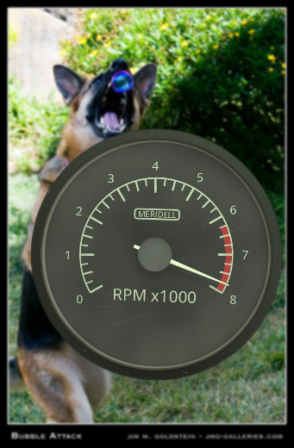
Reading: 7750 rpm
